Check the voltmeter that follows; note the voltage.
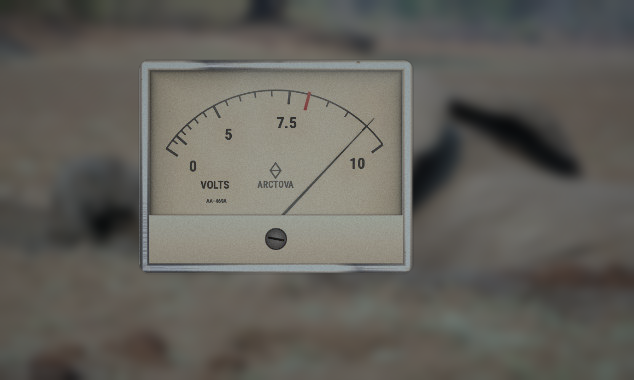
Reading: 9.5 V
